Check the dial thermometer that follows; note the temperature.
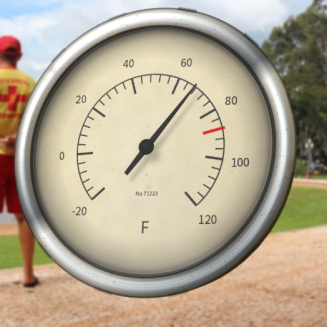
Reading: 68 °F
